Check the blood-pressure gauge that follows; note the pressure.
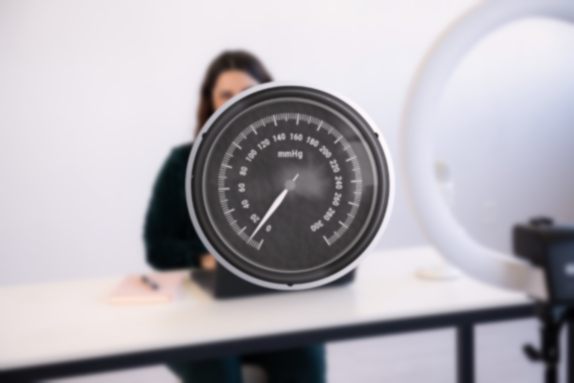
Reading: 10 mmHg
